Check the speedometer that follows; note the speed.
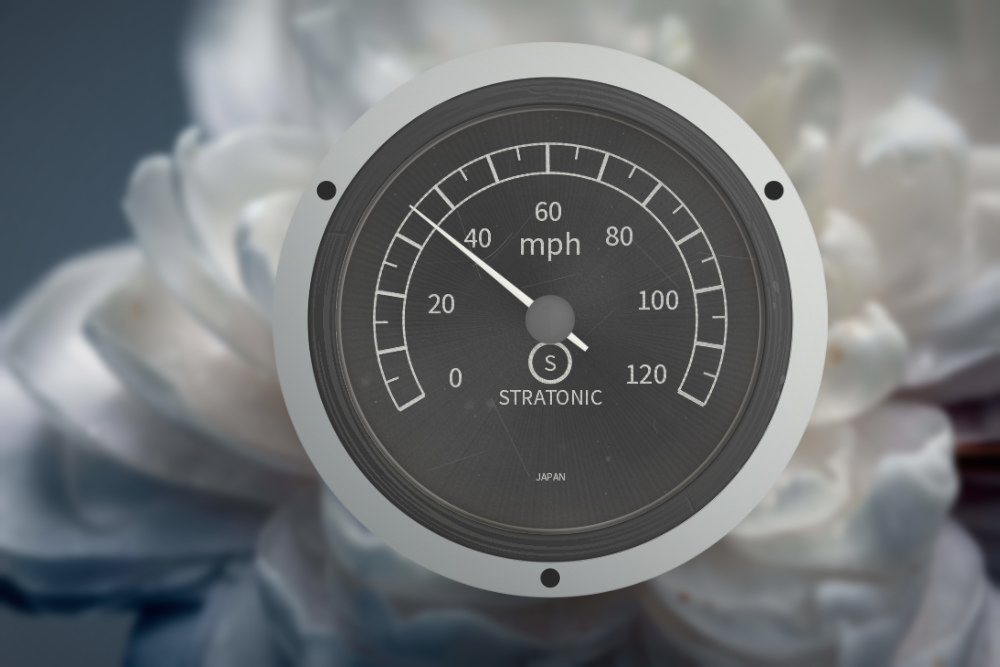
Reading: 35 mph
